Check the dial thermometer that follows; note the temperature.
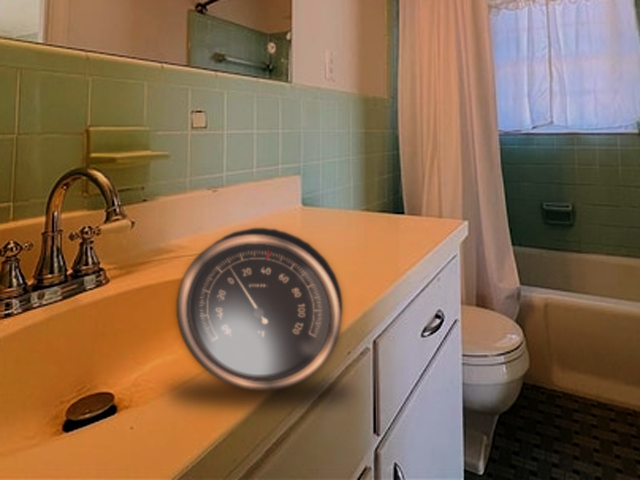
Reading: 10 °F
